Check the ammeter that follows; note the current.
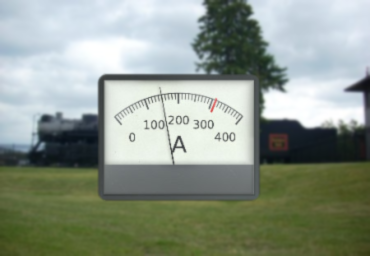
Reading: 150 A
